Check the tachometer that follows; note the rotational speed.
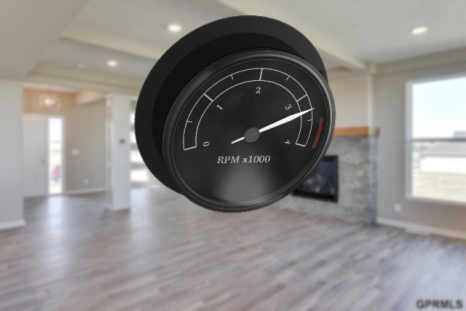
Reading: 3250 rpm
